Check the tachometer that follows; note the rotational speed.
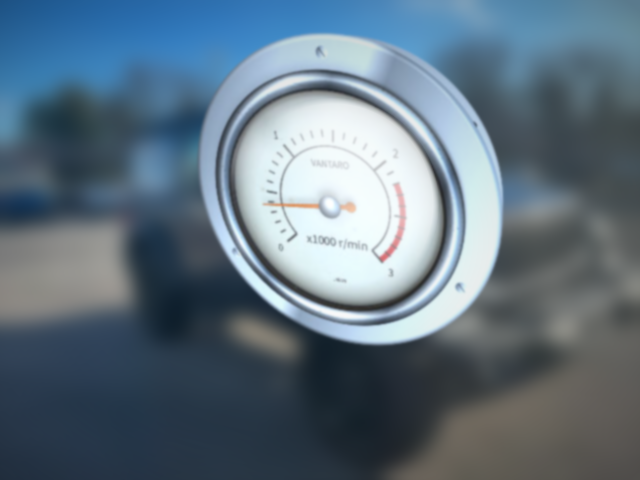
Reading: 400 rpm
